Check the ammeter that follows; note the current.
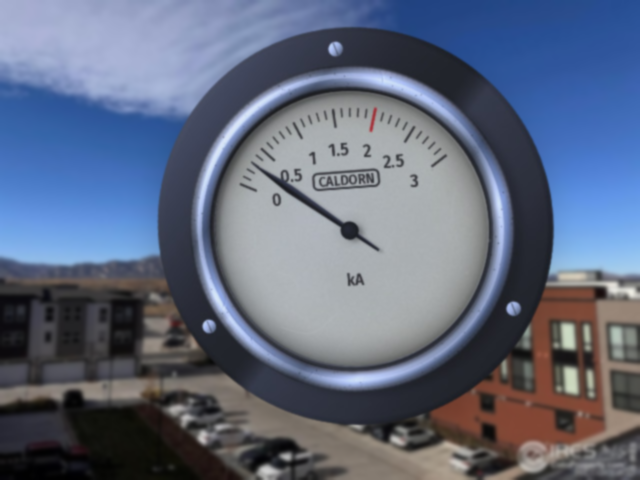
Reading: 0.3 kA
